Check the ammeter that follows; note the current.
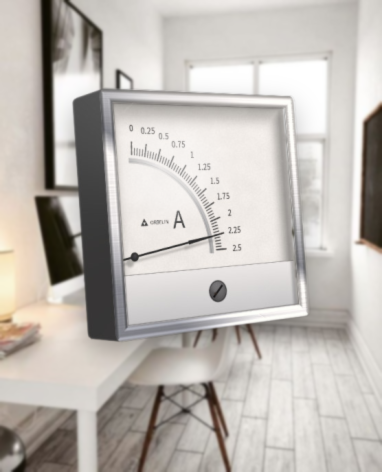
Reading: 2.25 A
